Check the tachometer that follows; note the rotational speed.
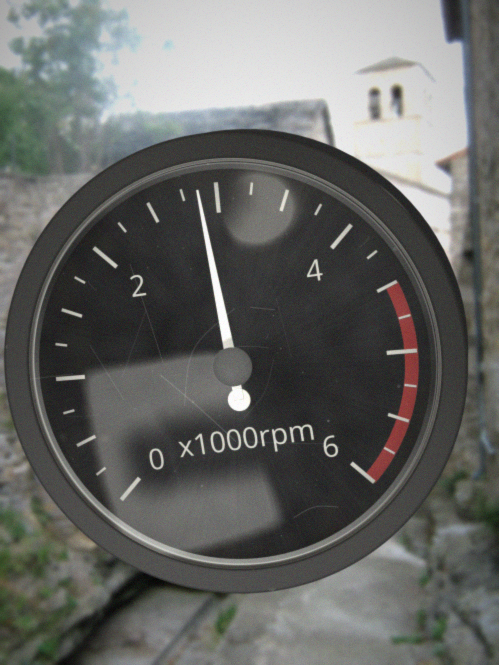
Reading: 2875 rpm
